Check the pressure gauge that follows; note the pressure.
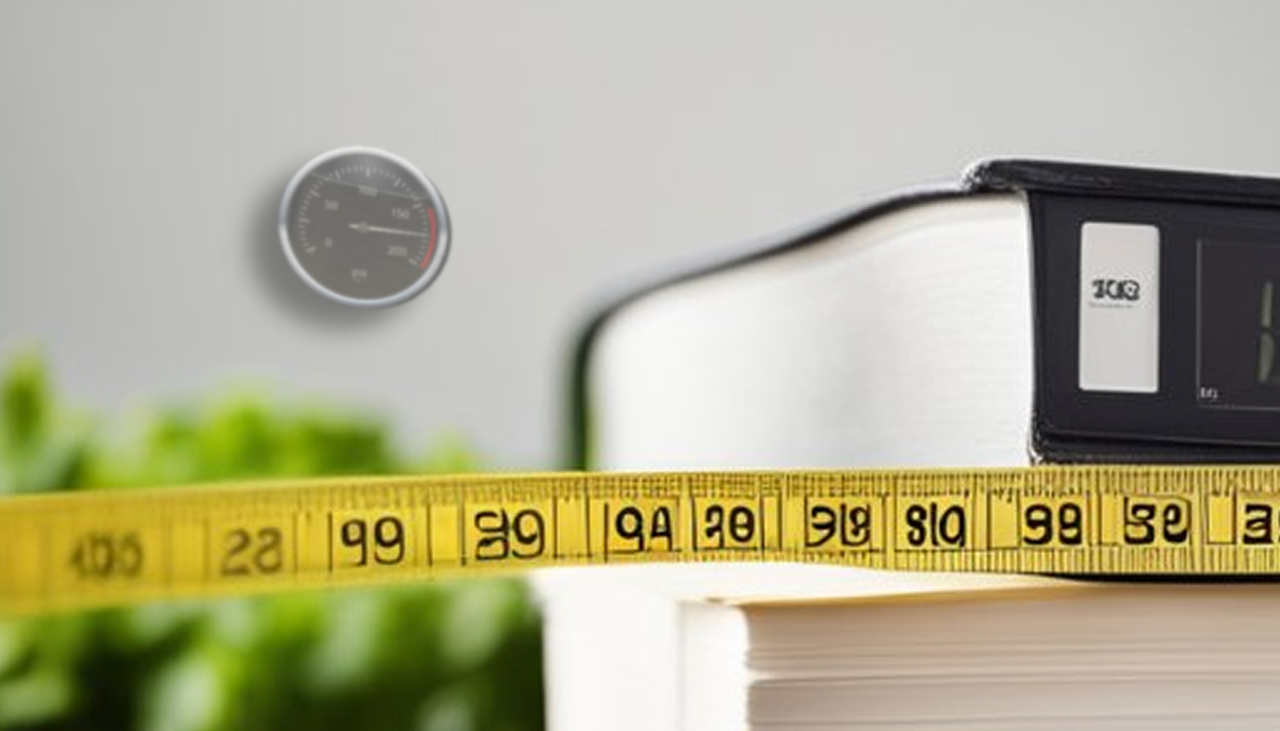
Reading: 175 psi
